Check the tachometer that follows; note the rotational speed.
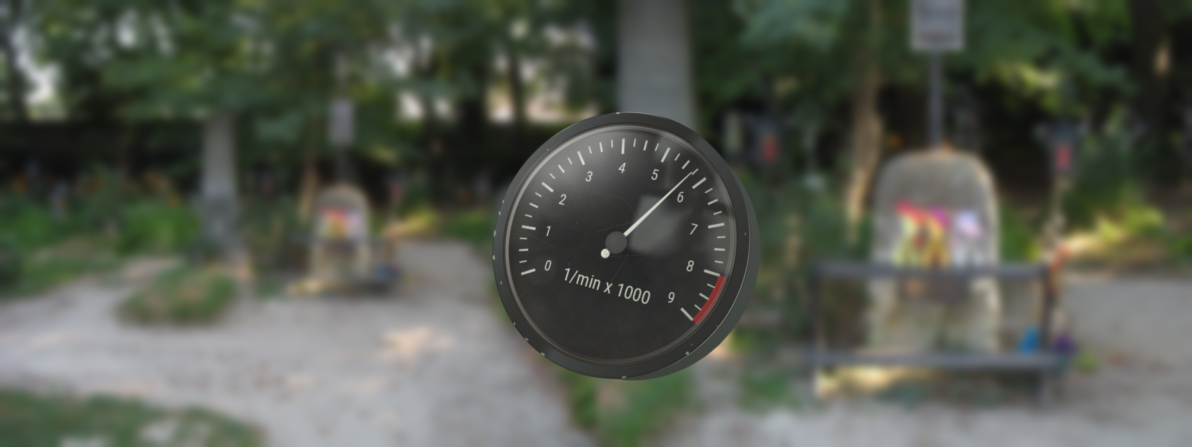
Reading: 5750 rpm
